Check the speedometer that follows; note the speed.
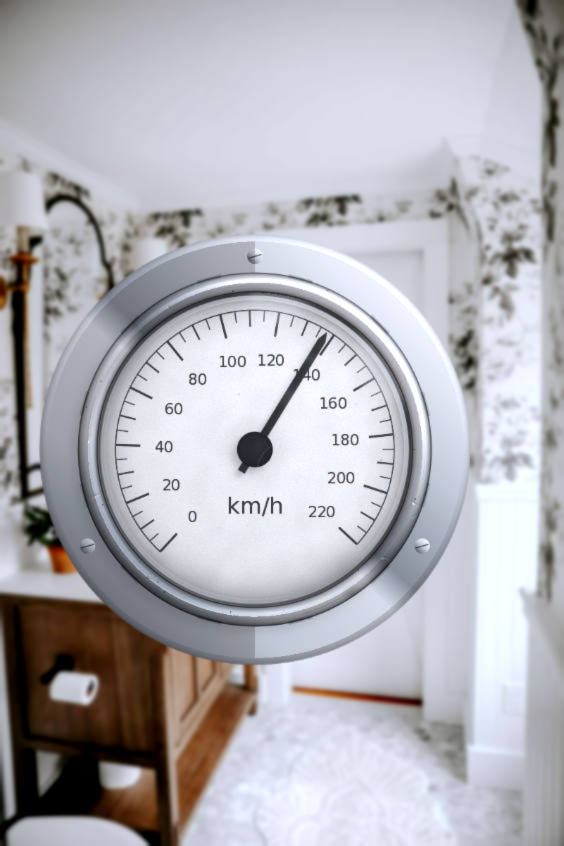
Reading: 137.5 km/h
